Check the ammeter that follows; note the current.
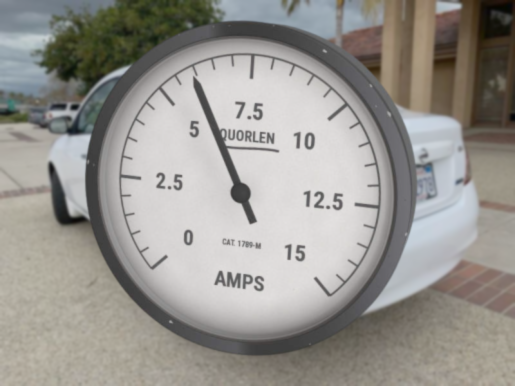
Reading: 6 A
